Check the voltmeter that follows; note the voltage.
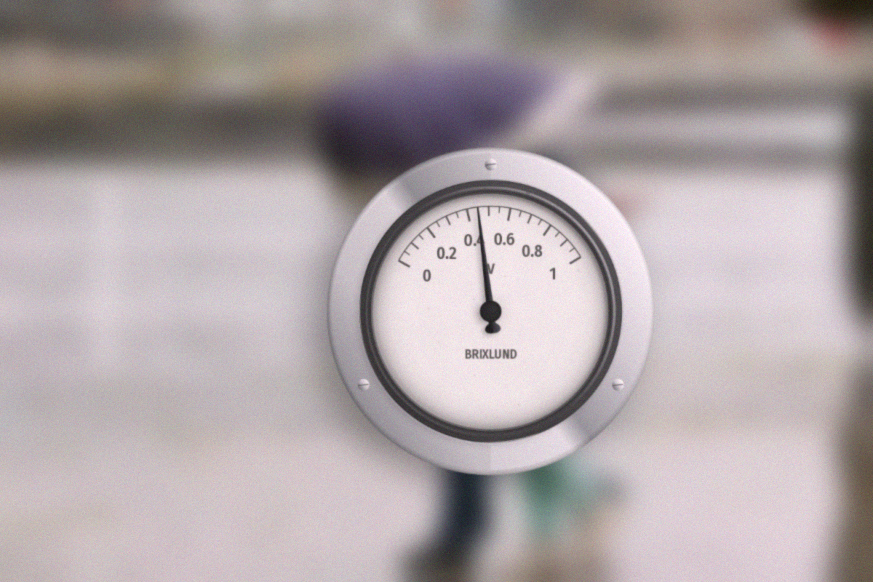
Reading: 0.45 V
